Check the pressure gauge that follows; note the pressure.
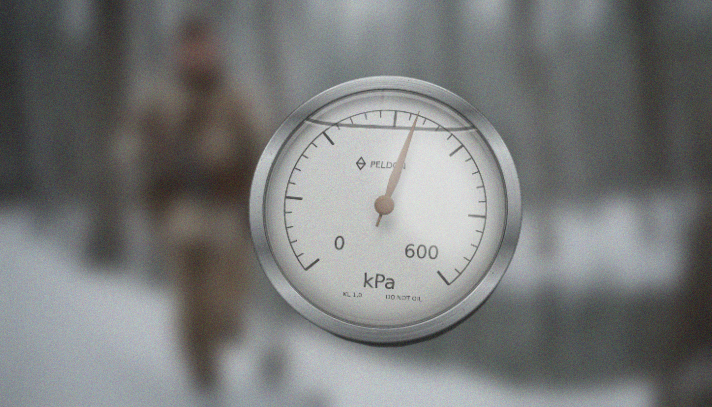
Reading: 330 kPa
